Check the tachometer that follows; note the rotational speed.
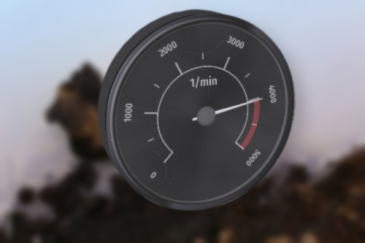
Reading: 4000 rpm
